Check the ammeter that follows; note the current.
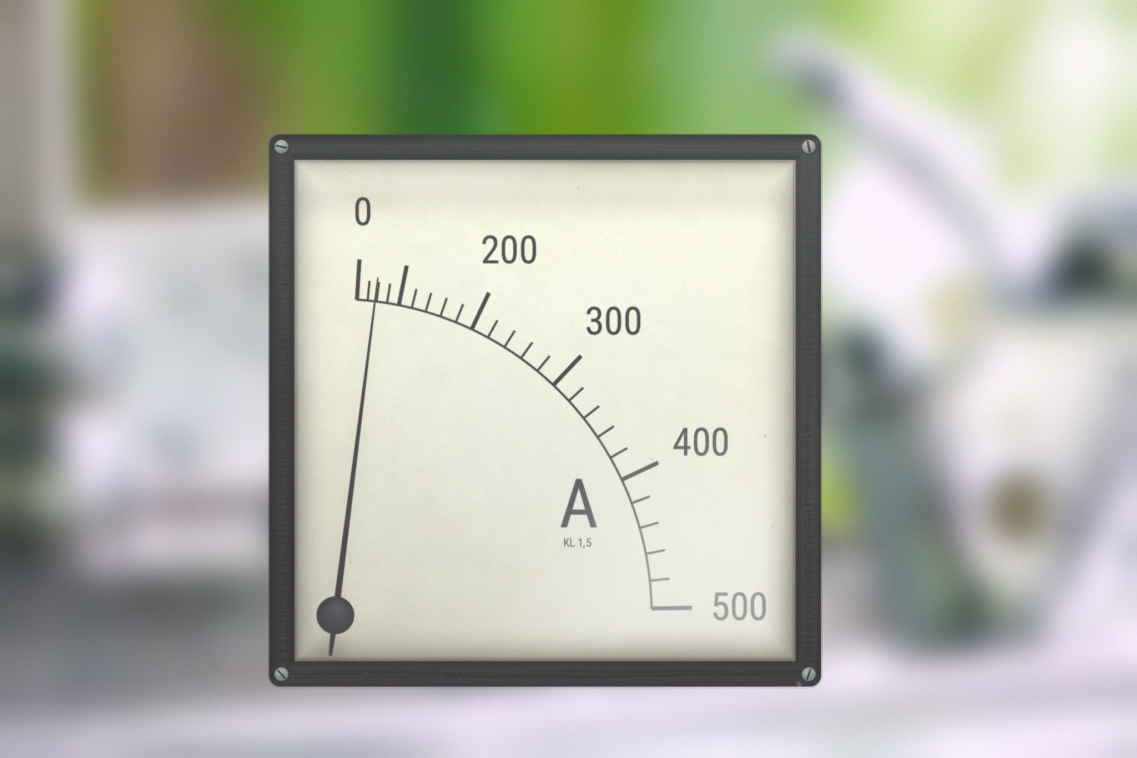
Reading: 60 A
